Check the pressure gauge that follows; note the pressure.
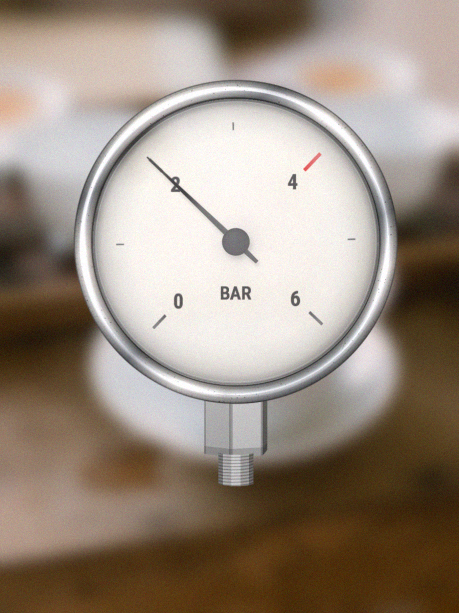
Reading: 2 bar
